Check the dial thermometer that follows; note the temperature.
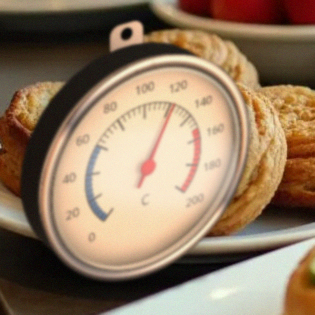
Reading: 120 °C
